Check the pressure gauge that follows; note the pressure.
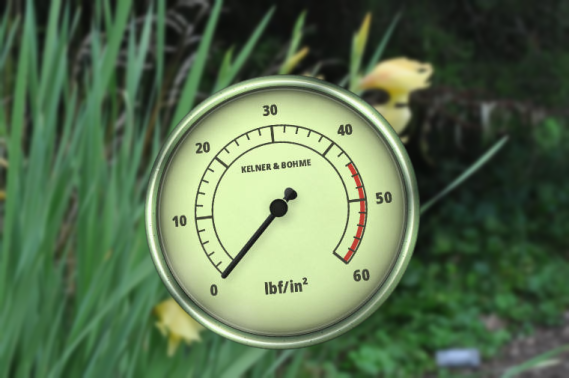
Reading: 0 psi
